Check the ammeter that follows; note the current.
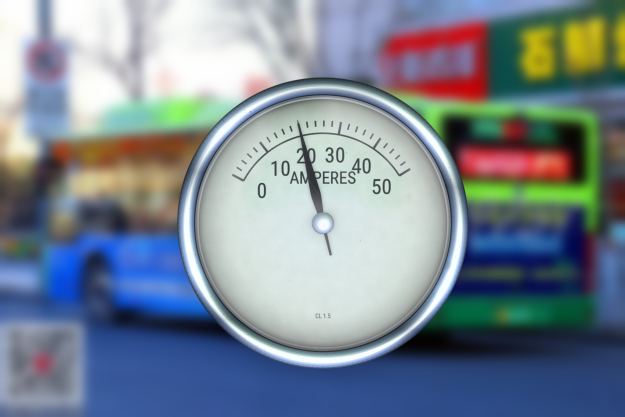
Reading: 20 A
